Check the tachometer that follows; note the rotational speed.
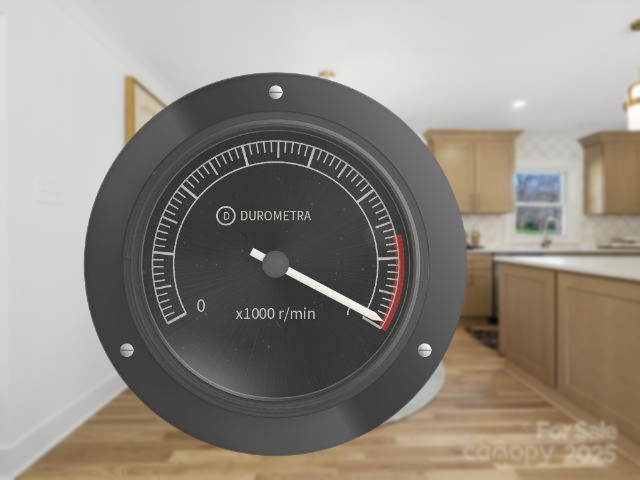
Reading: 6900 rpm
